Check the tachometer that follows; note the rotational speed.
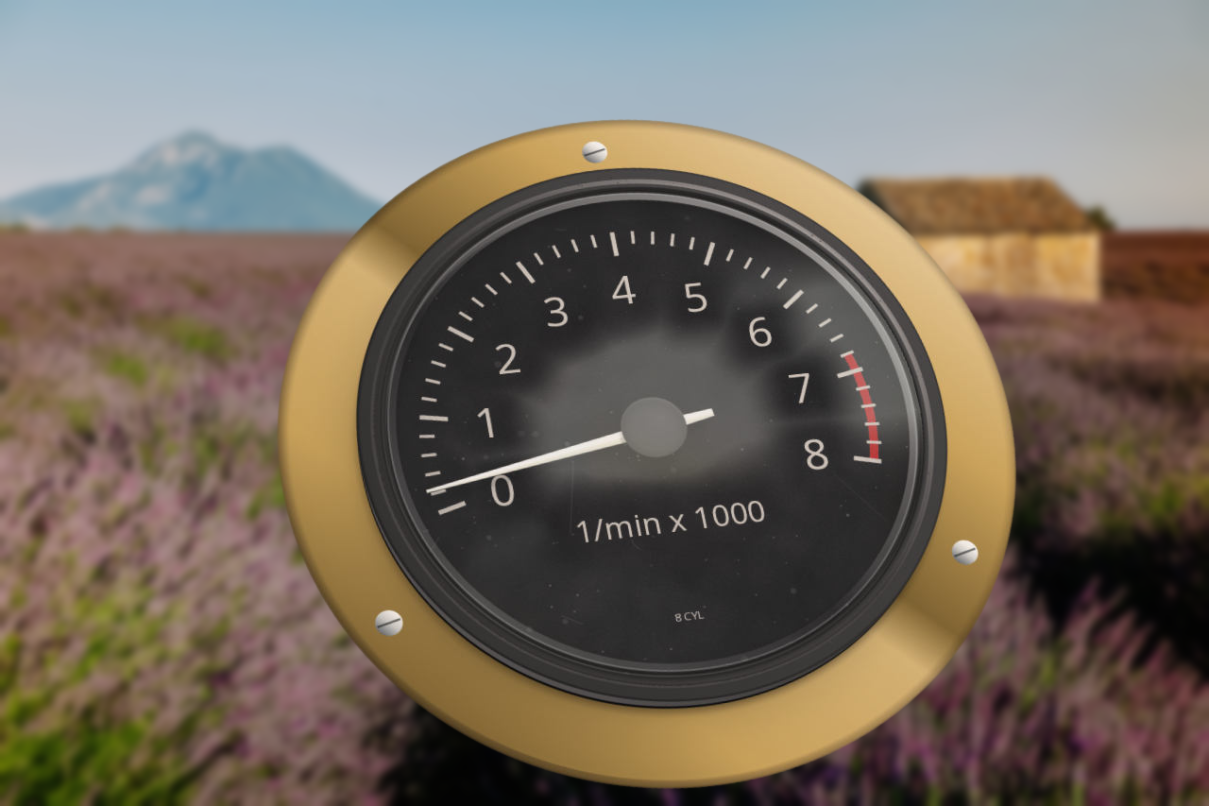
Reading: 200 rpm
